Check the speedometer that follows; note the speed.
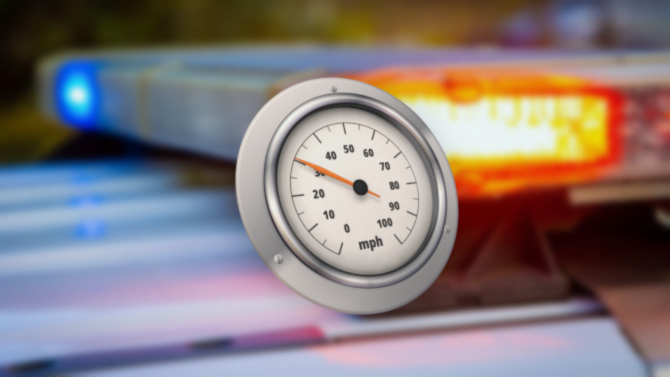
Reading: 30 mph
